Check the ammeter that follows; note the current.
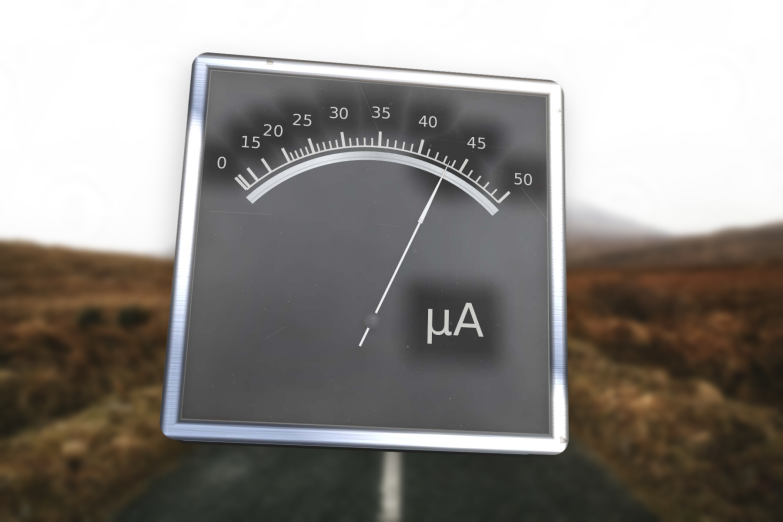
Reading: 43.5 µA
